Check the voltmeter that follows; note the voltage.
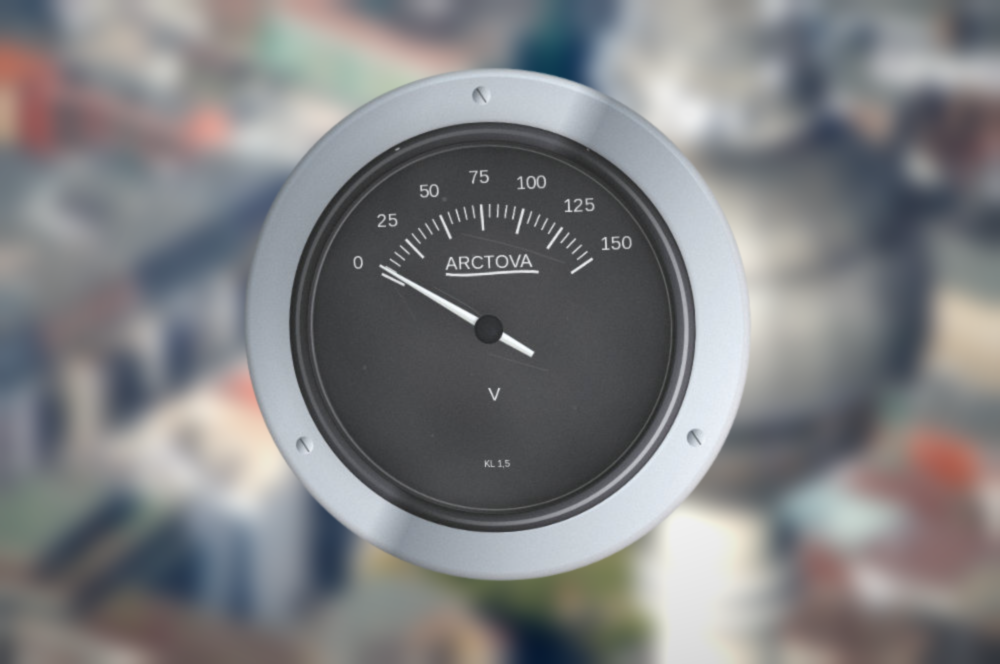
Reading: 5 V
